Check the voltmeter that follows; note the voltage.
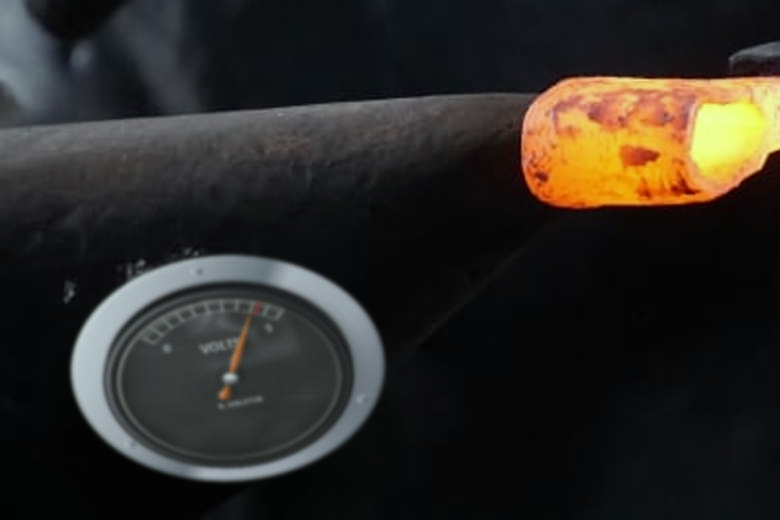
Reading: 4 V
